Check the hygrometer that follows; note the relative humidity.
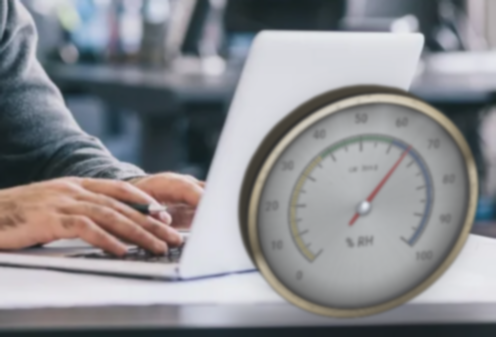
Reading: 65 %
